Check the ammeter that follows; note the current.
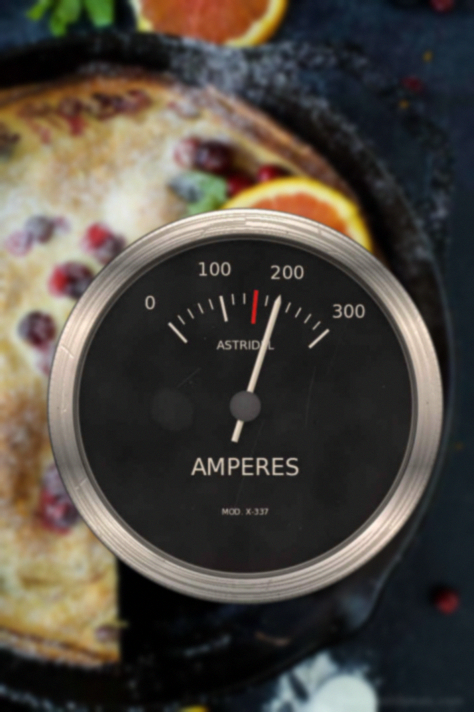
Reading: 200 A
